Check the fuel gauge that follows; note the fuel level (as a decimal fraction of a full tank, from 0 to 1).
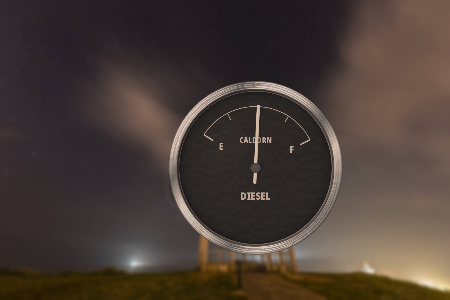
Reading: 0.5
